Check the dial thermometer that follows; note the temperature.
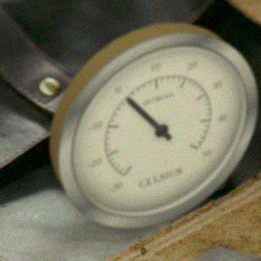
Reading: 0 °C
